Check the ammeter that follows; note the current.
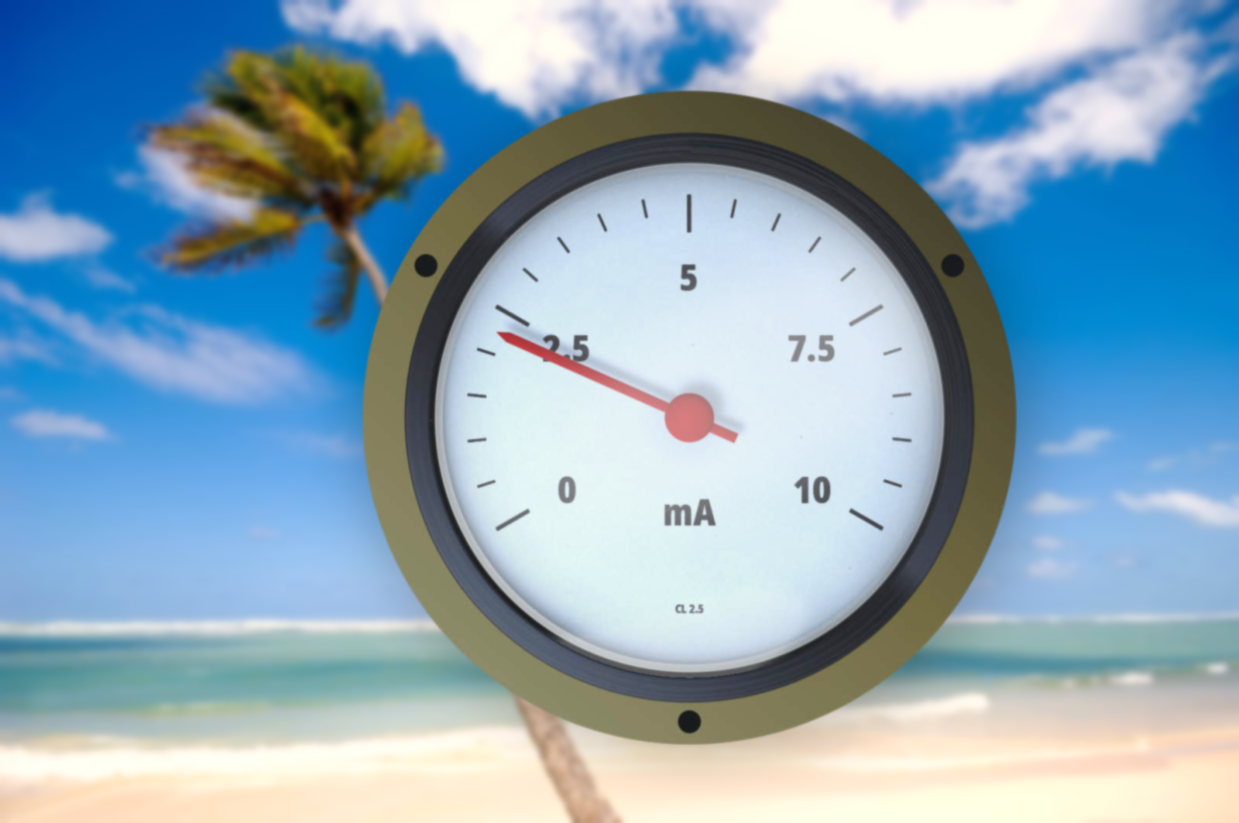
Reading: 2.25 mA
